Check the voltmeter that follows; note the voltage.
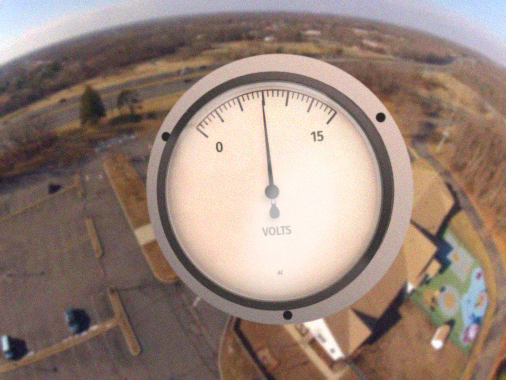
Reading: 7.5 V
